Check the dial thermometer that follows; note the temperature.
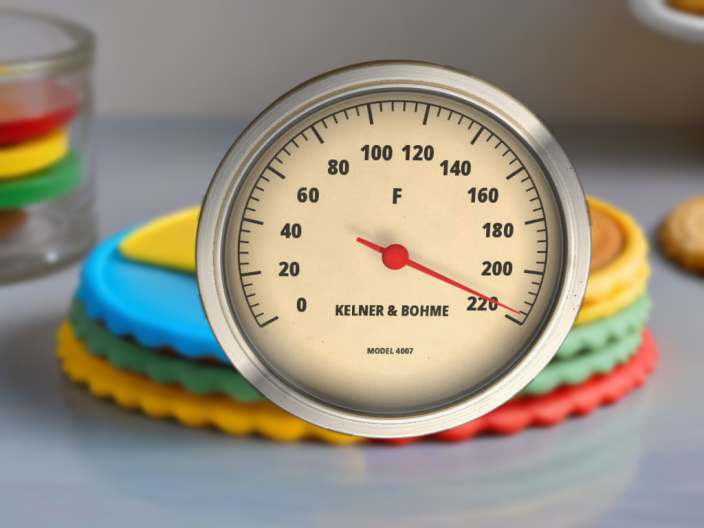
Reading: 216 °F
